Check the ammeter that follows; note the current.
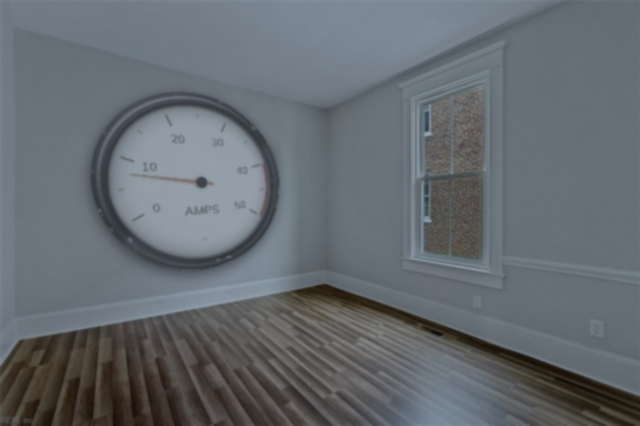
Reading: 7.5 A
